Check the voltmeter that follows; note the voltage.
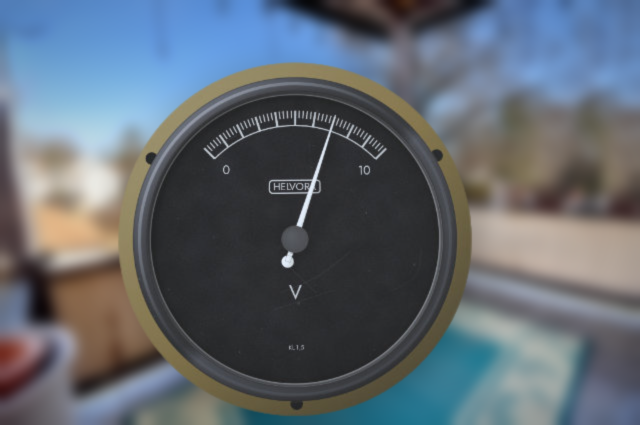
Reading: 7 V
